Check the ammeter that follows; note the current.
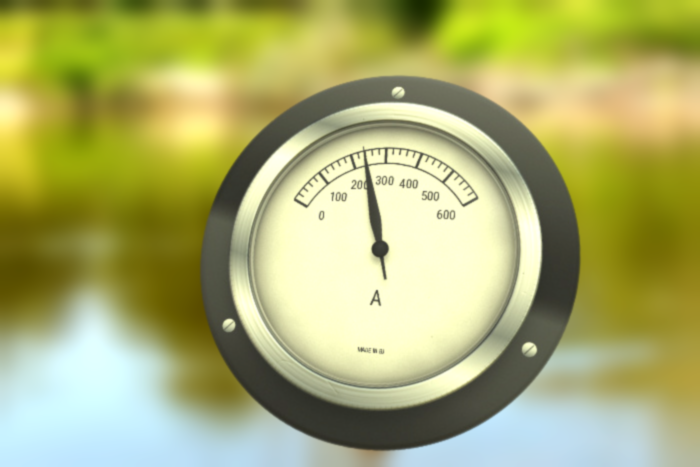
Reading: 240 A
